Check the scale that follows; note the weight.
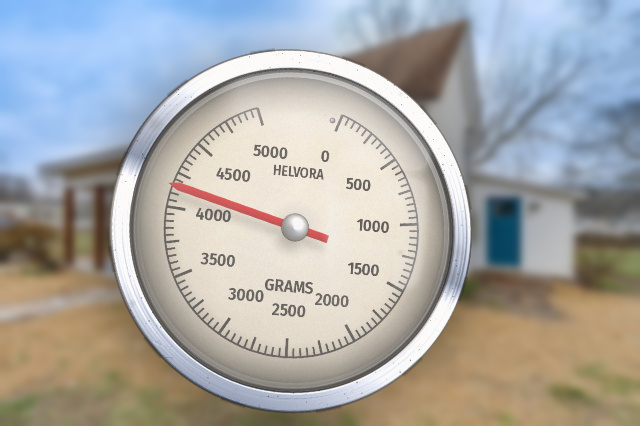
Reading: 4150 g
